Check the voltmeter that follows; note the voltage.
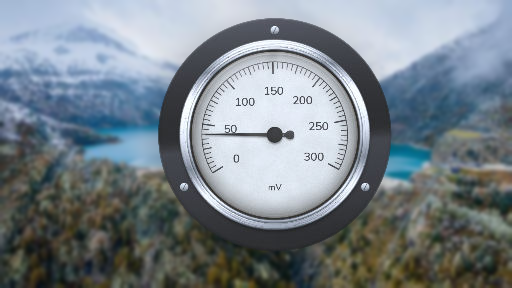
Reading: 40 mV
